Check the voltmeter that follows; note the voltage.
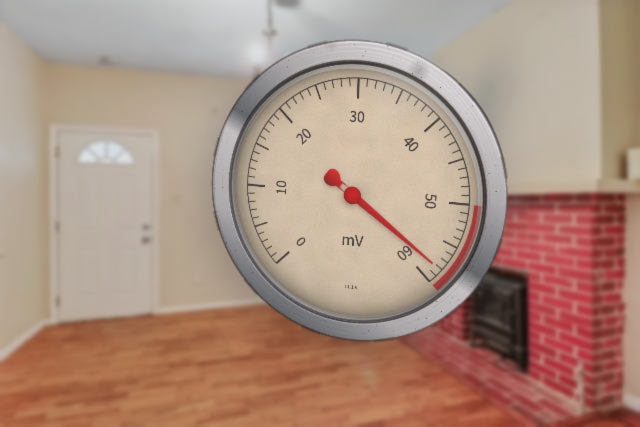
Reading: 58 mV
